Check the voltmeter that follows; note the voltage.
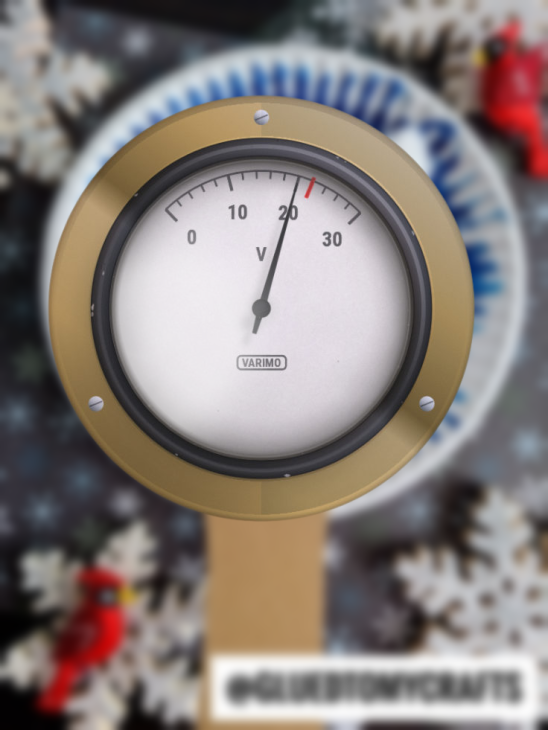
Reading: 20 V
